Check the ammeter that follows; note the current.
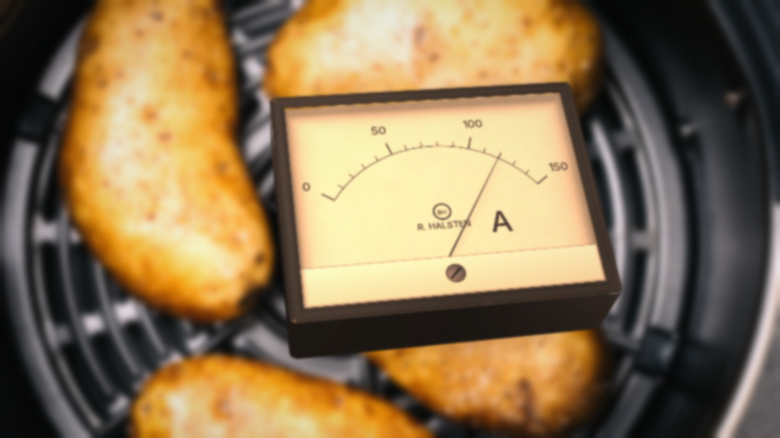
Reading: 120 A
